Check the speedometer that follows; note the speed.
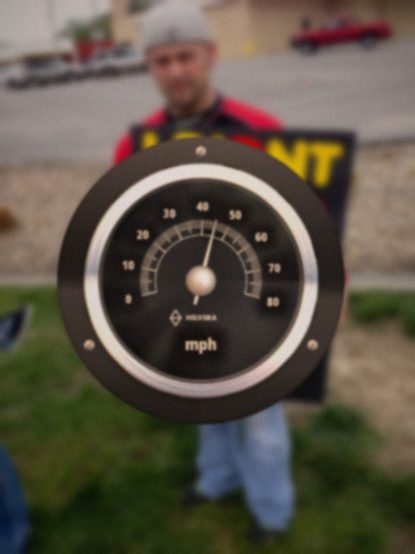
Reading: 45 mph
